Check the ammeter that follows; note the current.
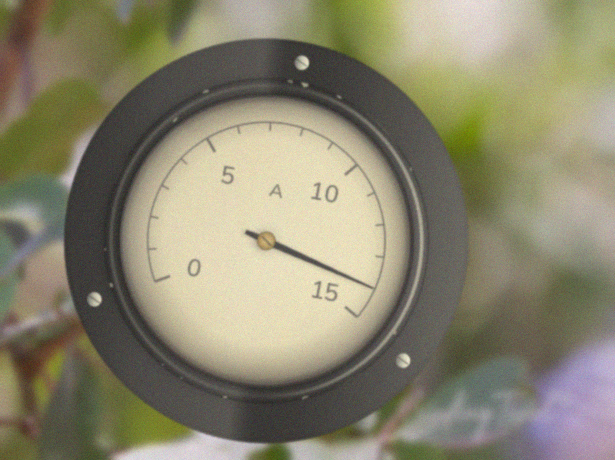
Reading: 14 A
